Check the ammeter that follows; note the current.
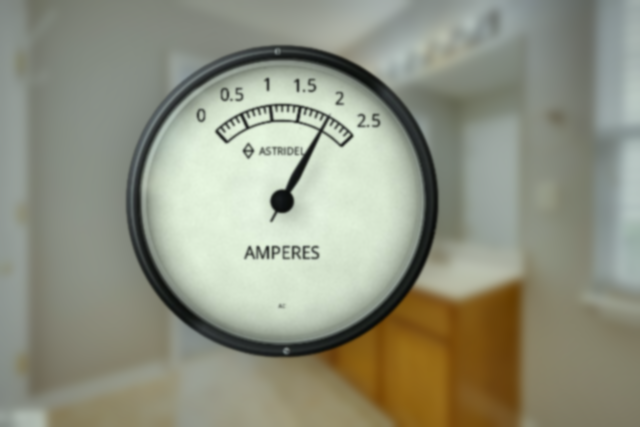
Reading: 2 A
